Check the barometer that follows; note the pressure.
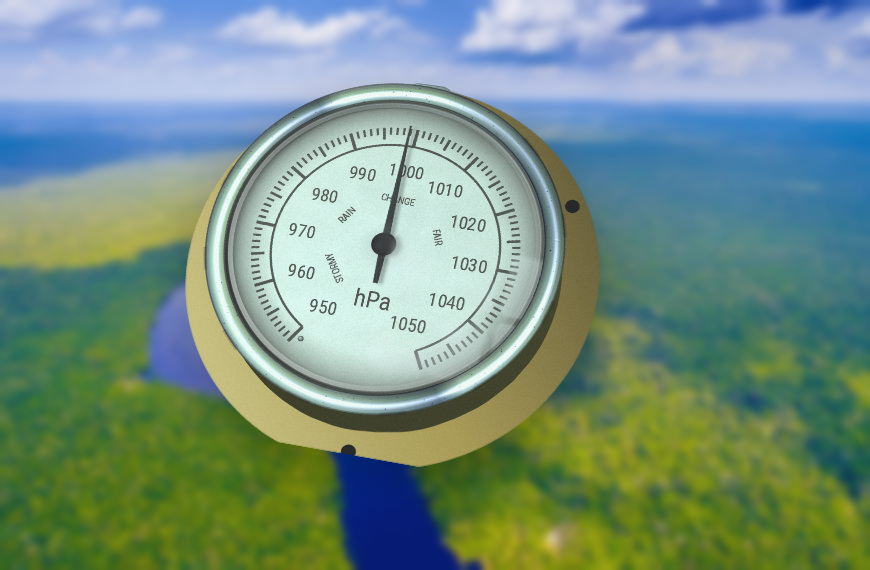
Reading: 999 hPa
